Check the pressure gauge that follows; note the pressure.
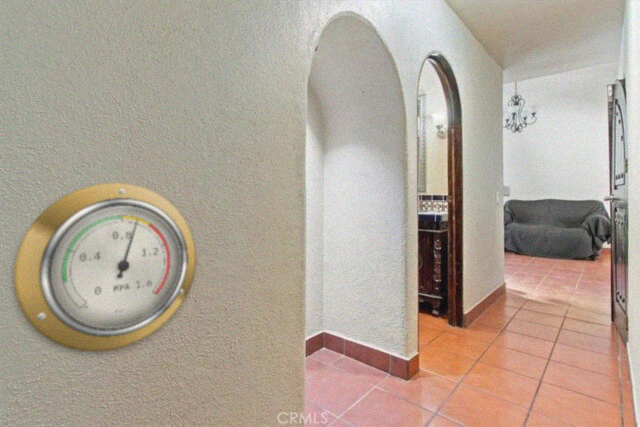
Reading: 0.9 MPa
